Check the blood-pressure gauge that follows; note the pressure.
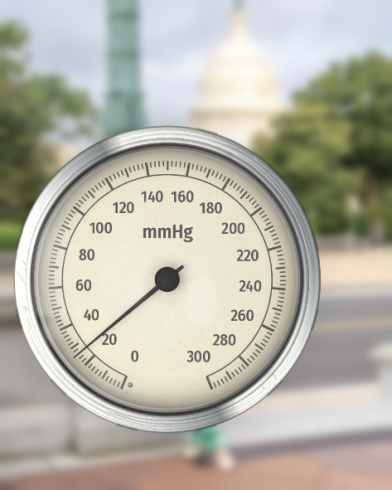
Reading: 26 mmHg
